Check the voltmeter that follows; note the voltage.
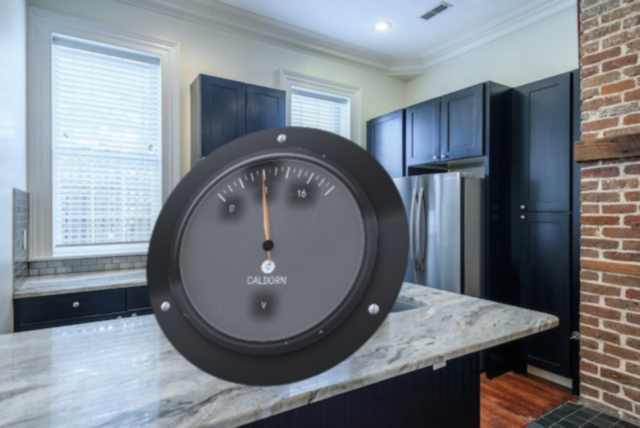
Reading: 8 V
